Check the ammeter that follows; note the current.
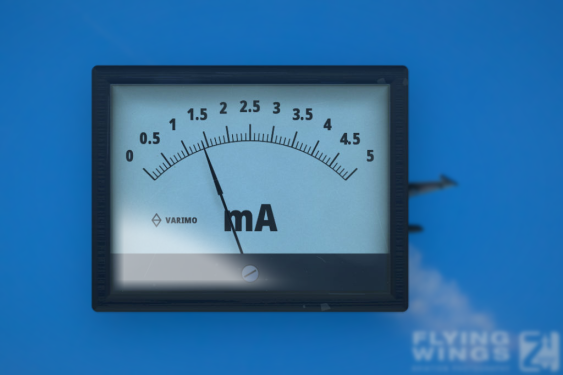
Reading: 1.4 mA
